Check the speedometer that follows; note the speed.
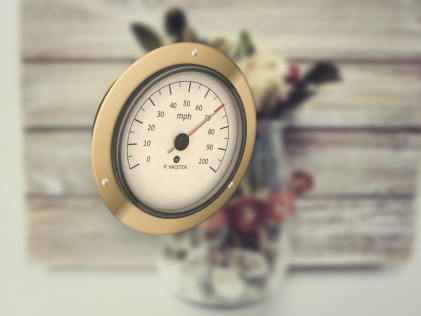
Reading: 70 mph
